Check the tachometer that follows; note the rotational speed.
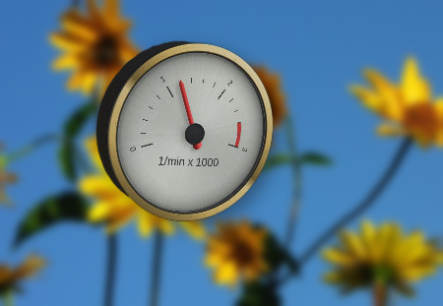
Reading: 1200 rpm
